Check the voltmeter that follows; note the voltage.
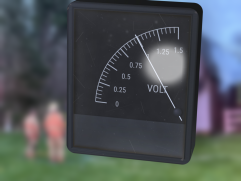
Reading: 1 V
